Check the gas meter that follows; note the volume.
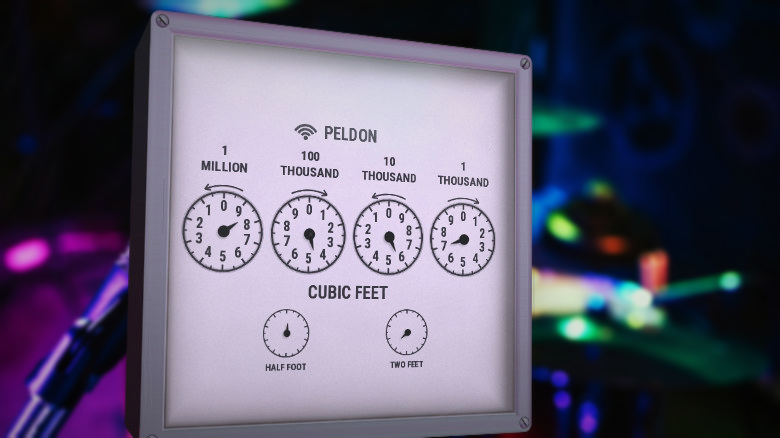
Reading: 845700 ft³
